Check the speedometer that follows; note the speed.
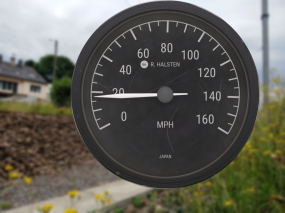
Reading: 17.5 mph
